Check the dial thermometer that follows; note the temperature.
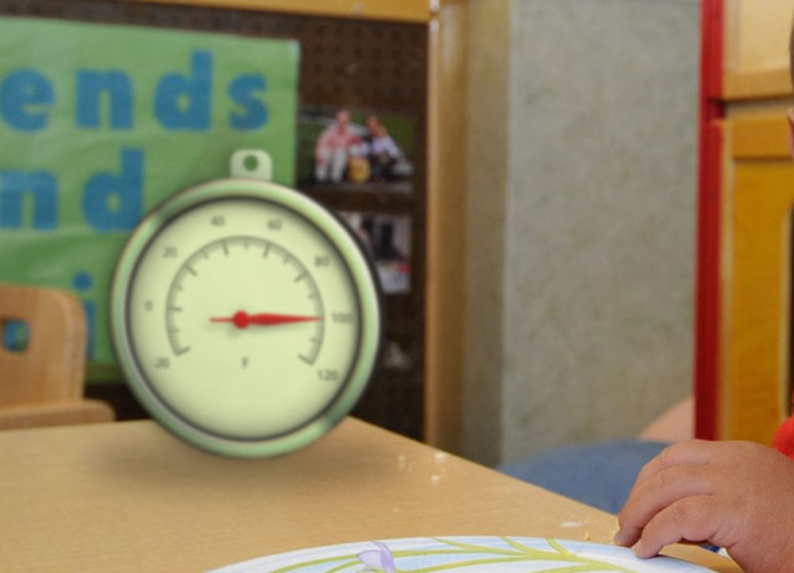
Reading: 100 °F
